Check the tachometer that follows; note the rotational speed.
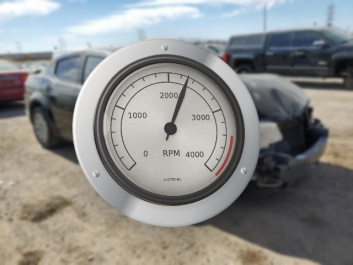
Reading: 2300 rpm
